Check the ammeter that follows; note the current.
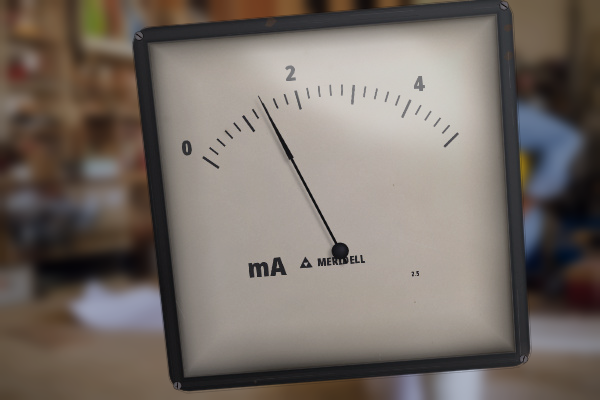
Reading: 1.4 mA
